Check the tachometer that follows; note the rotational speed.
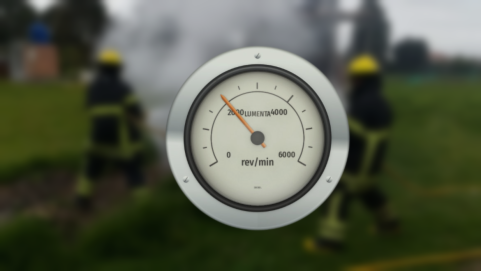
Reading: 2000 rpm
